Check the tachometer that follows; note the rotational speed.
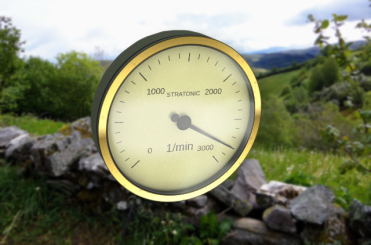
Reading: 2800 rpm
